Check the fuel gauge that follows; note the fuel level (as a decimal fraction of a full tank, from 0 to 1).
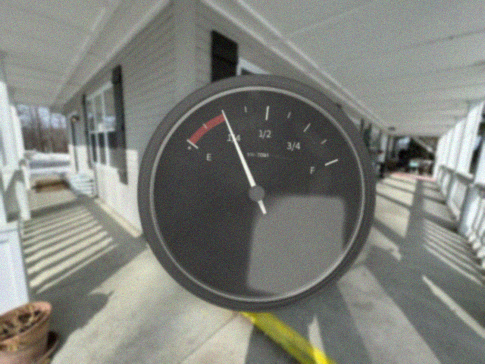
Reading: 0.25
